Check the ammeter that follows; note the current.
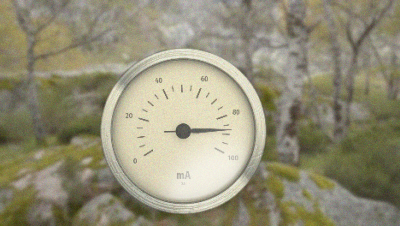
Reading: 87.5 mA
